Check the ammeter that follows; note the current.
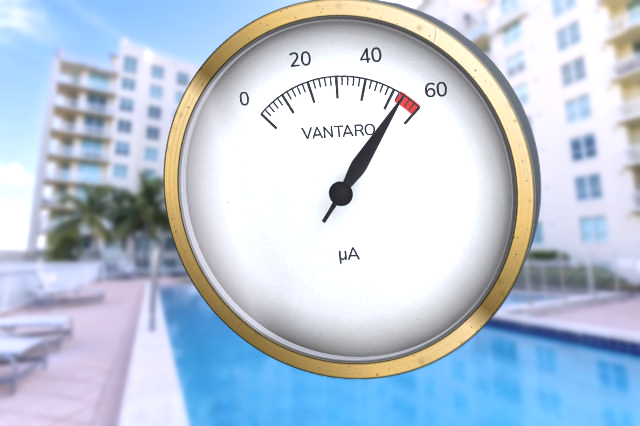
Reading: 54 µA
